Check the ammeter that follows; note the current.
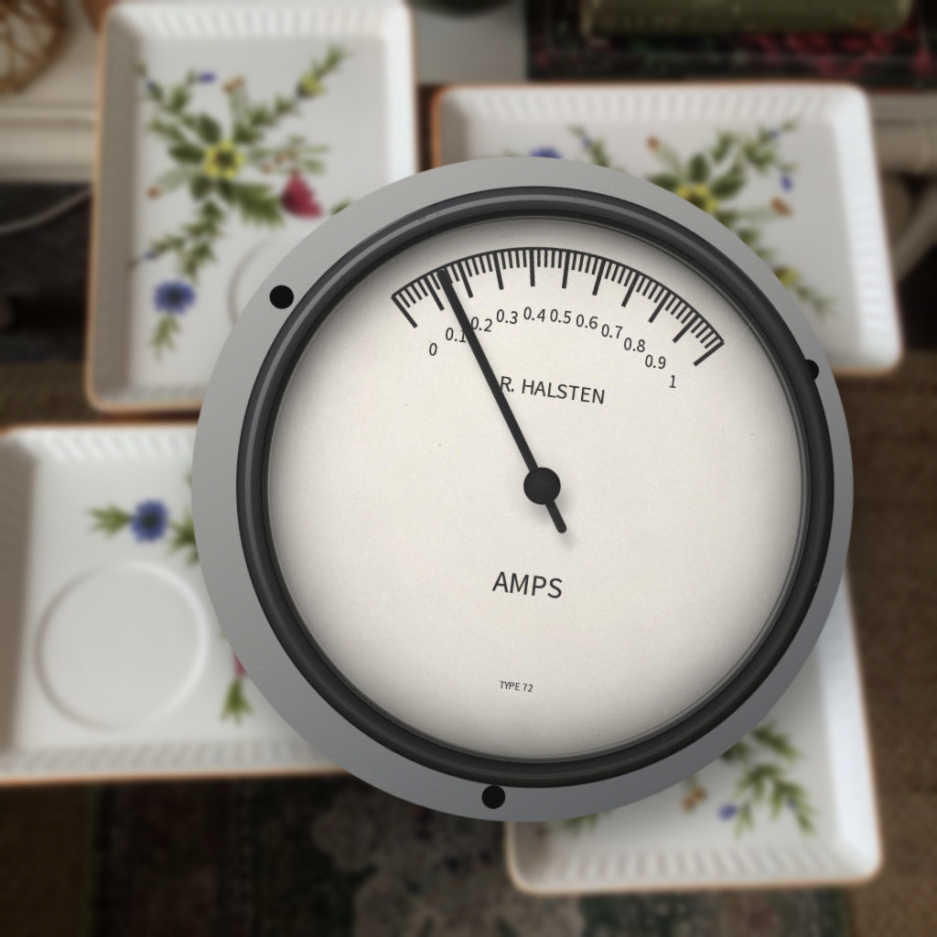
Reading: 0.14 A
